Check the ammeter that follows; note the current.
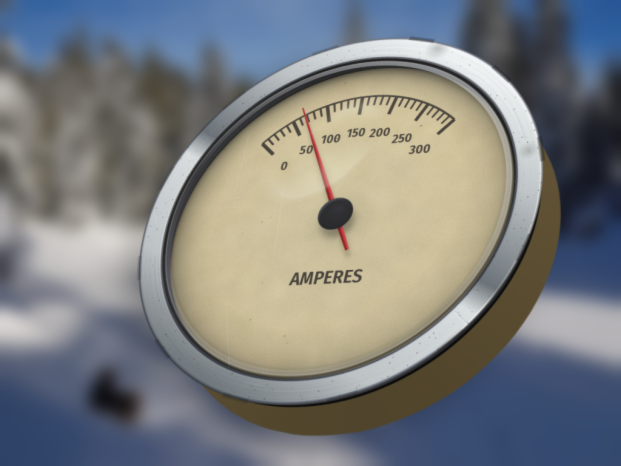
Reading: 70 A
